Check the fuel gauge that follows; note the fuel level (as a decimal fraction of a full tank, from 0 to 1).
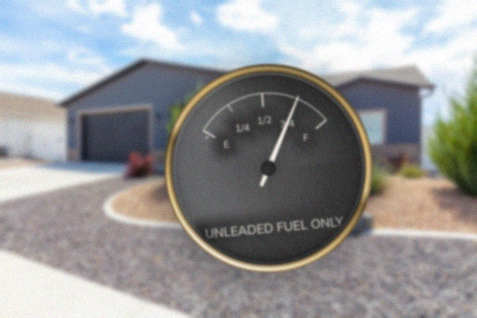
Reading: 0.75
